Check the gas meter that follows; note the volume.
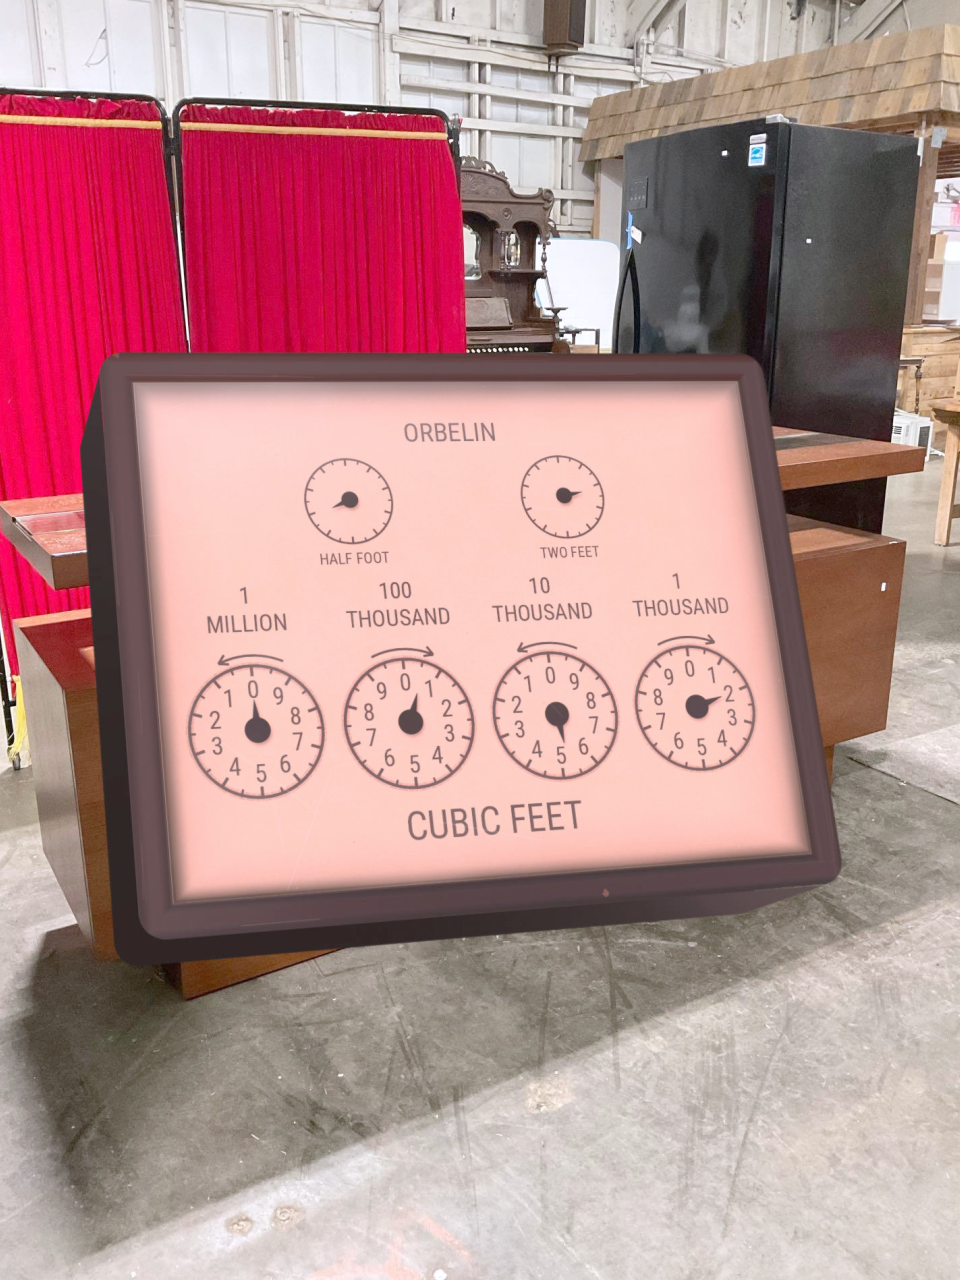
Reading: 5200 ft³
